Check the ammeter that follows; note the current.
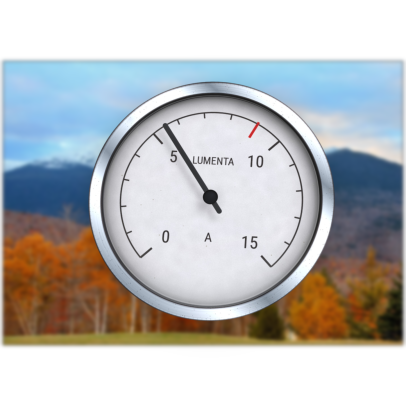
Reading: 5.5 A
